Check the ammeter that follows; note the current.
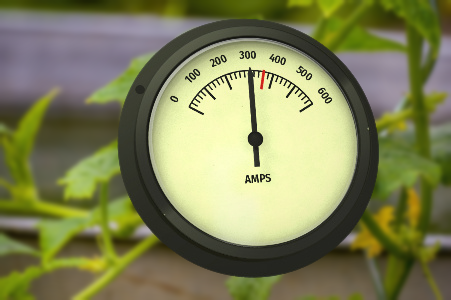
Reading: 300 A
